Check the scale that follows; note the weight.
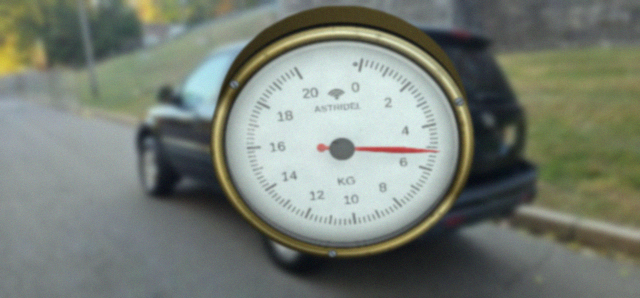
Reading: 5 kg
